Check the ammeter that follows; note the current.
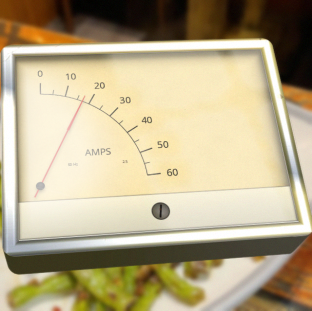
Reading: 17.5 A
